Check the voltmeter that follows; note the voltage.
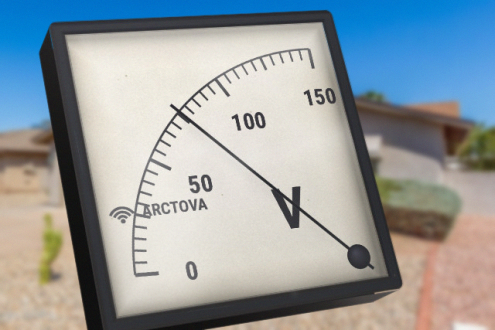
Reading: 75 V
